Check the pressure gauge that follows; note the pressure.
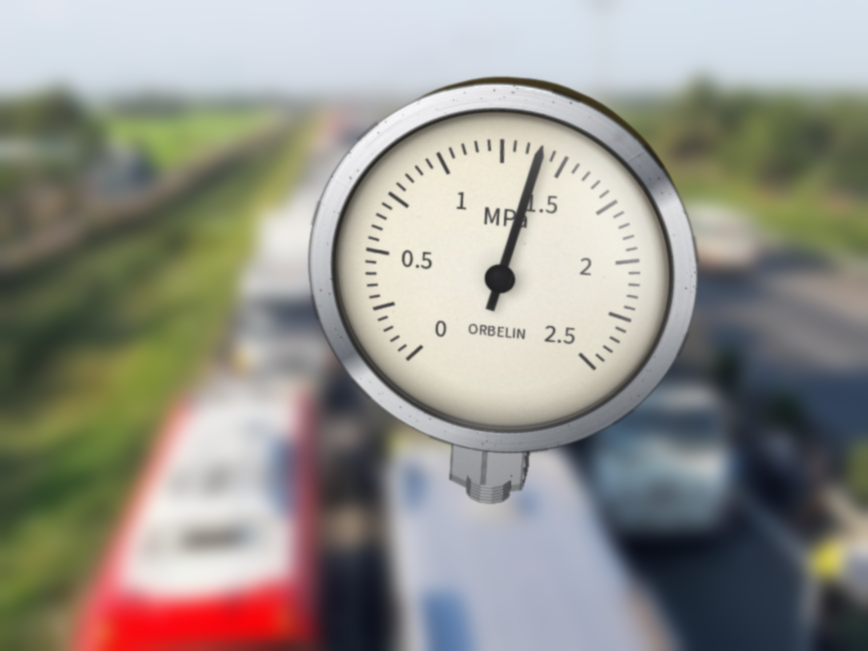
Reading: 1.4 MPa
